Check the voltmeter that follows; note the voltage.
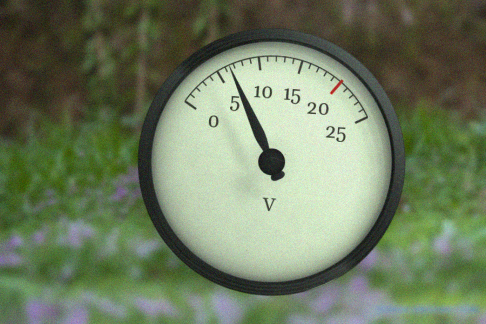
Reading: 6.5 V
